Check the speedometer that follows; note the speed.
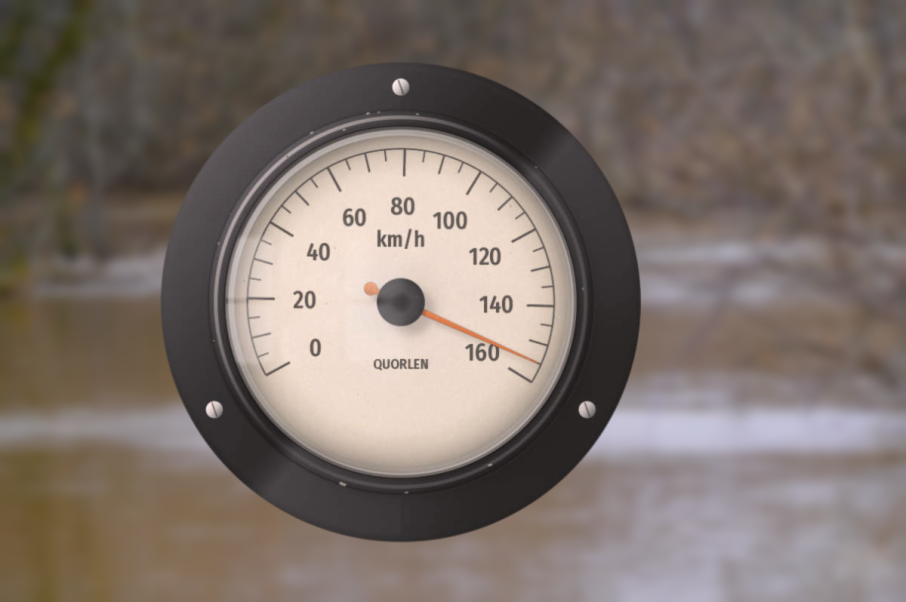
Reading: 155 km/h
